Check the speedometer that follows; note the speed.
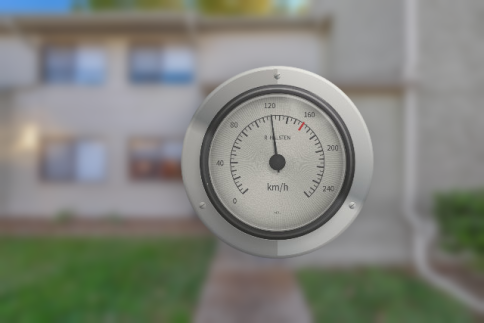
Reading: 120 km/h
